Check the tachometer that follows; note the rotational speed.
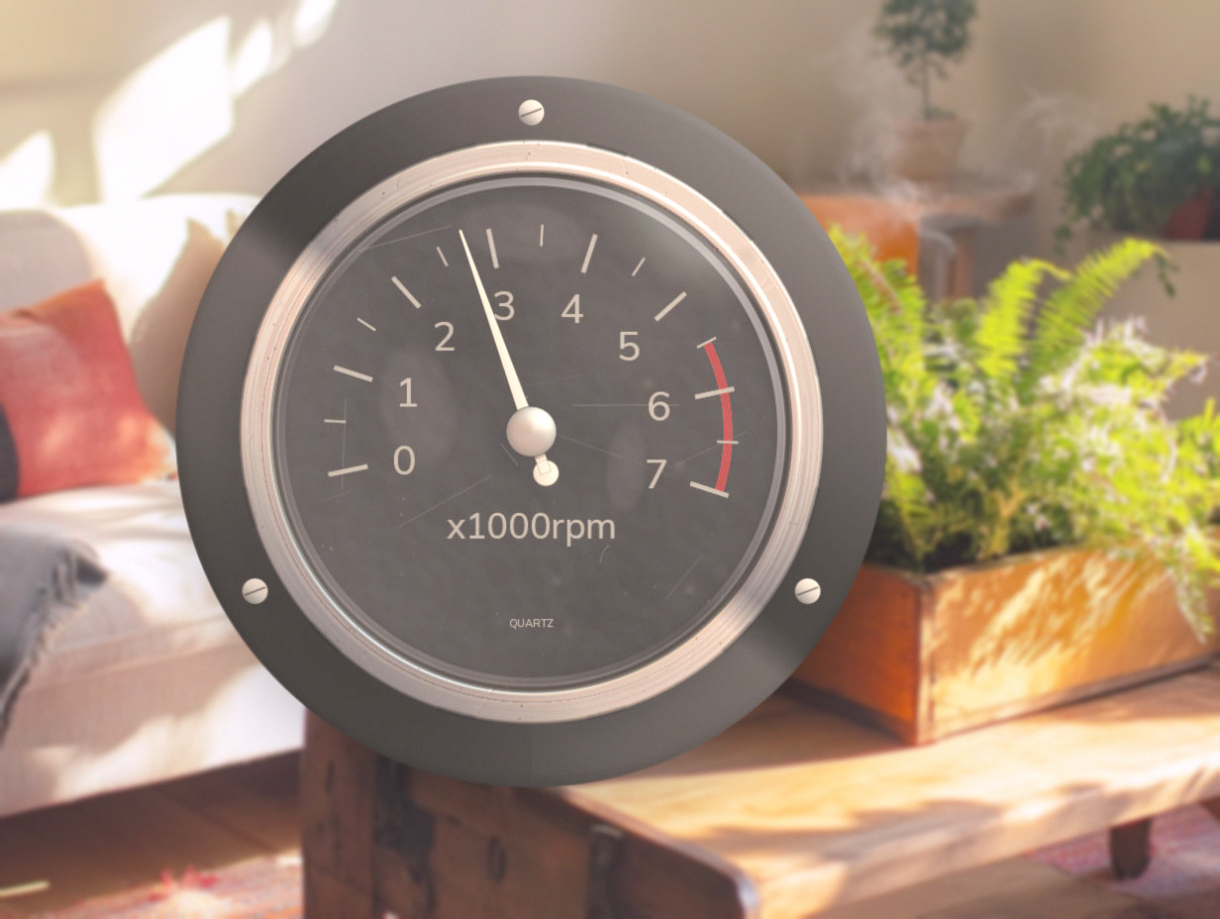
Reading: 2750 rpm
